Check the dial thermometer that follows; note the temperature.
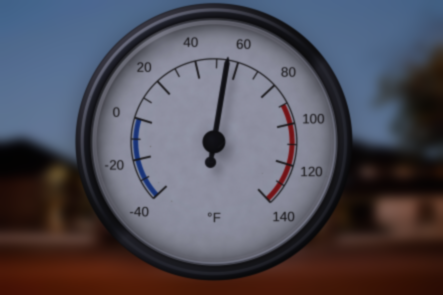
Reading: 55 °F
